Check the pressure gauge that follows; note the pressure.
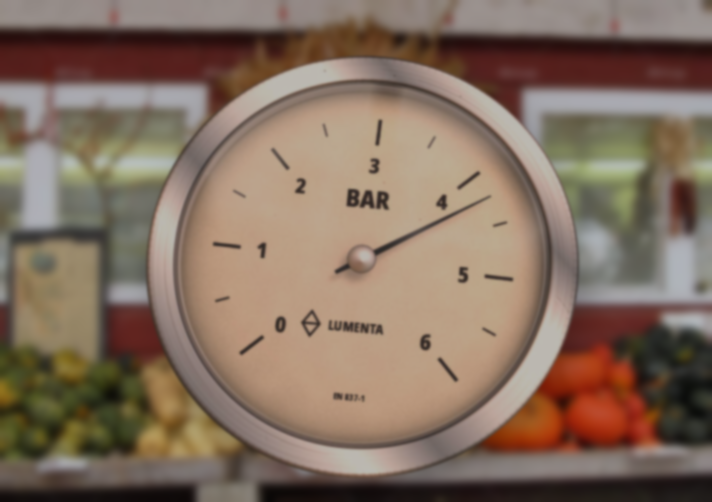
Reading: 4.25 bar
